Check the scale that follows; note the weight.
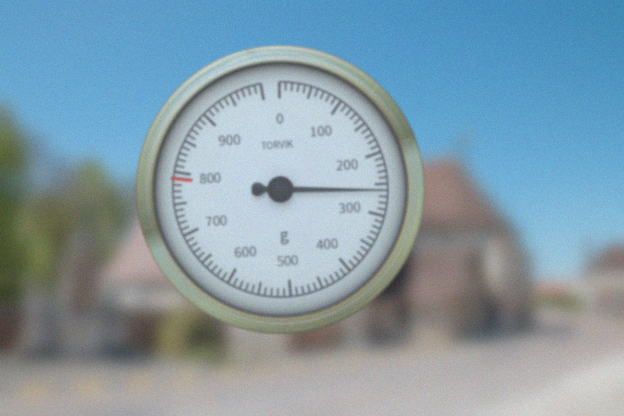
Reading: 260 g
